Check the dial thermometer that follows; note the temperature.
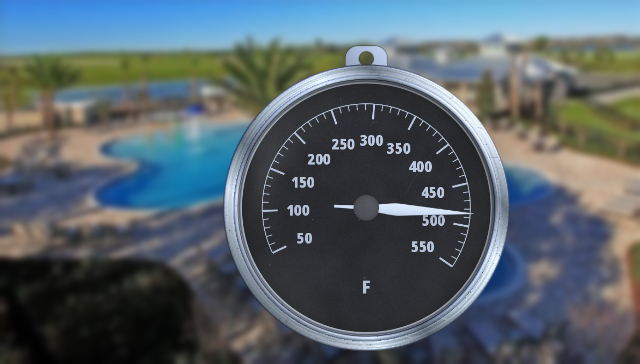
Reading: 485 °F
